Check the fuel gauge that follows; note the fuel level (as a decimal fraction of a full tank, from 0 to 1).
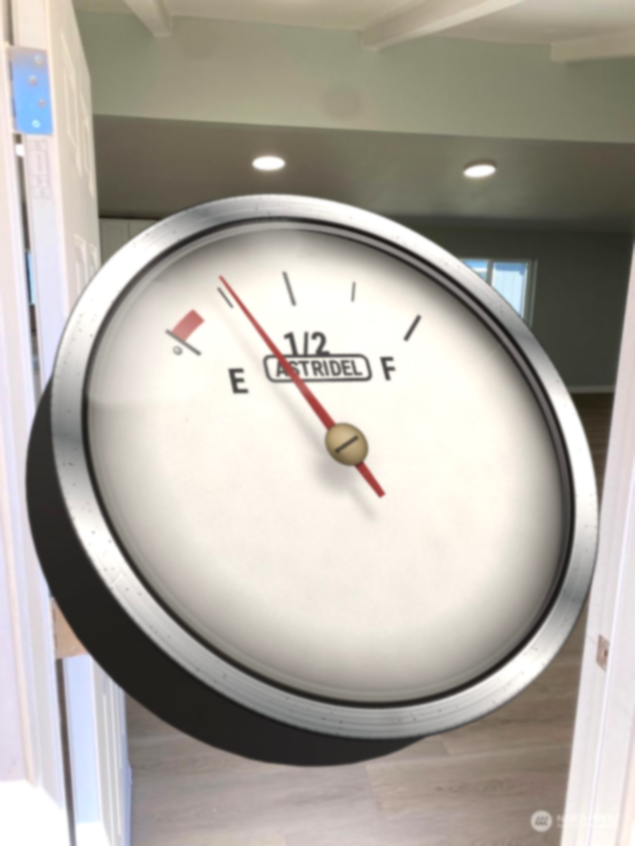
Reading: 0.25
